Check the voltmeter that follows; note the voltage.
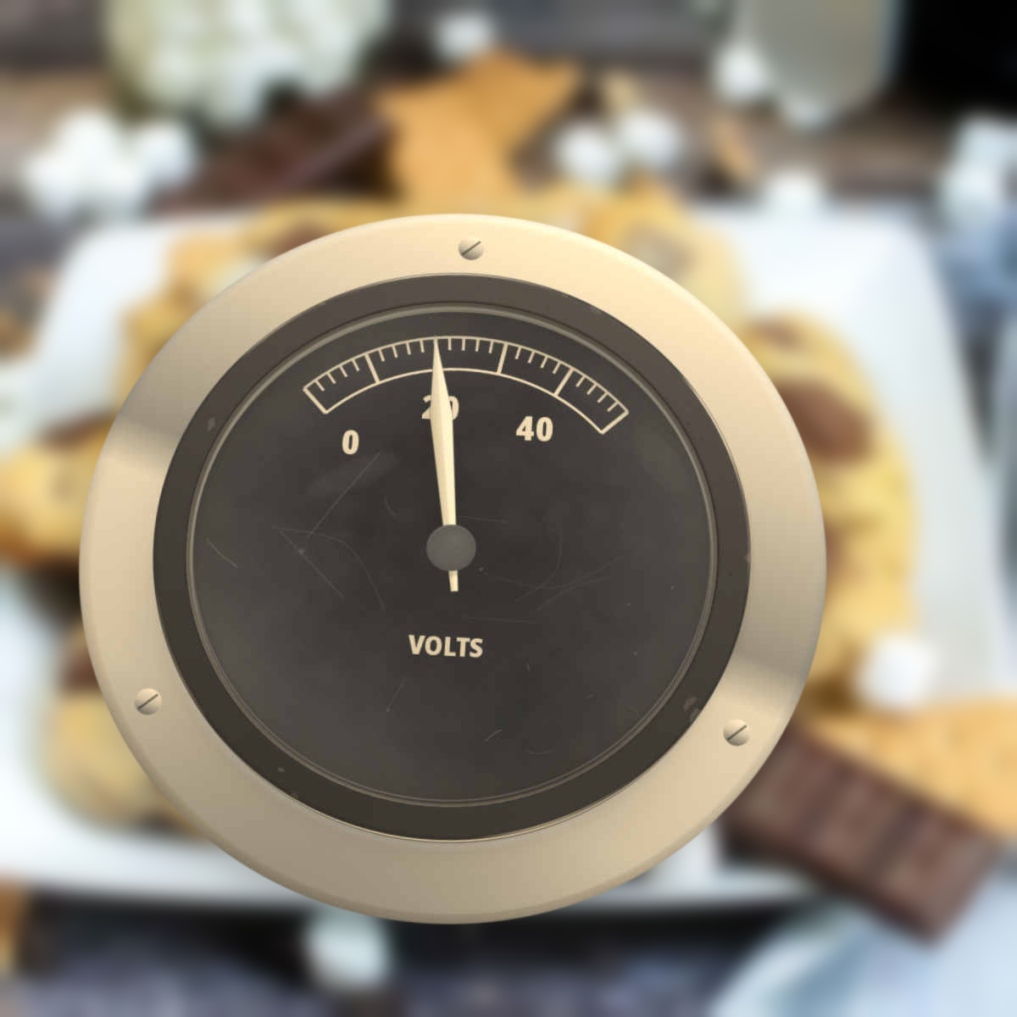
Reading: 20 V
